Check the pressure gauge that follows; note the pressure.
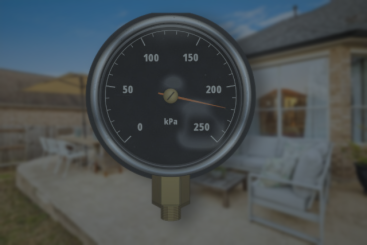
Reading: 220 kPa
